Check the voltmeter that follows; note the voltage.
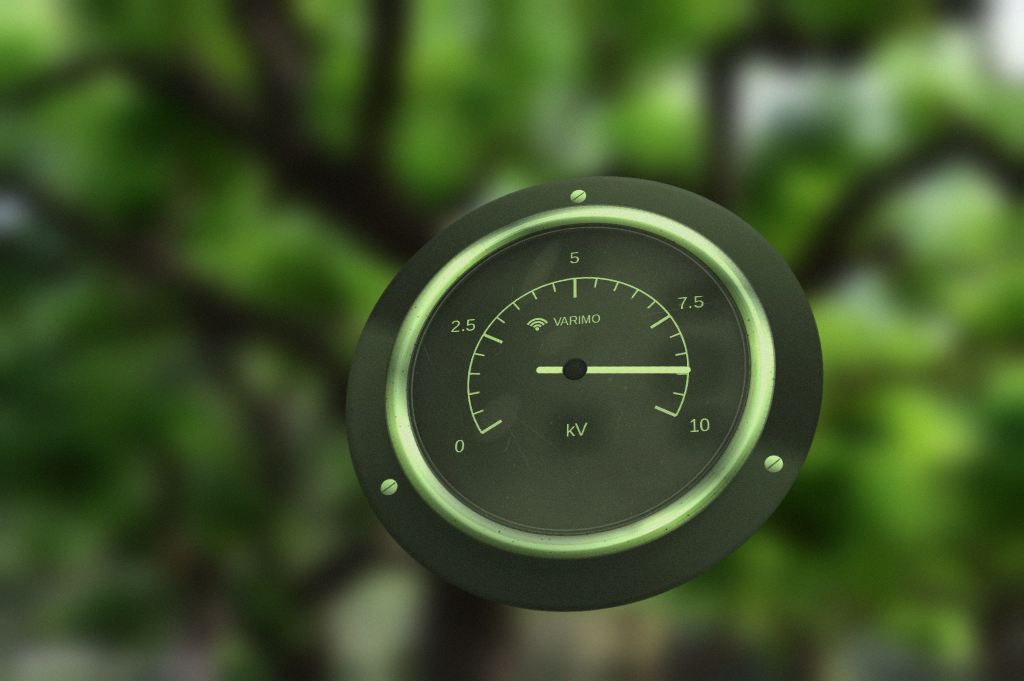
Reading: 9 kV
